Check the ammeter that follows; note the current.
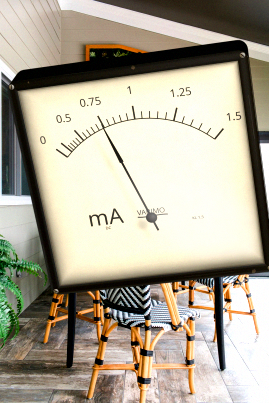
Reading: 0.75 mA
